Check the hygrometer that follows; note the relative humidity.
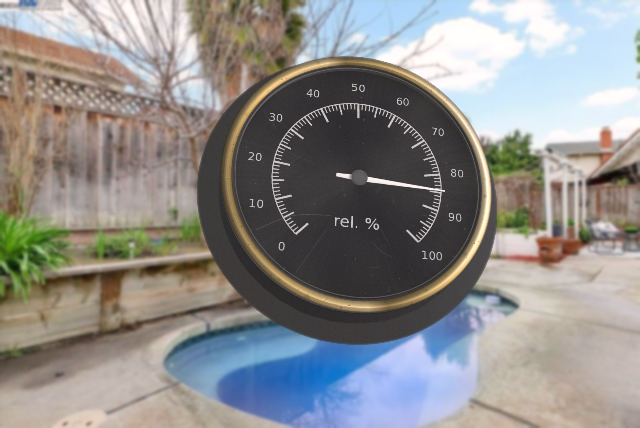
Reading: 85 %
